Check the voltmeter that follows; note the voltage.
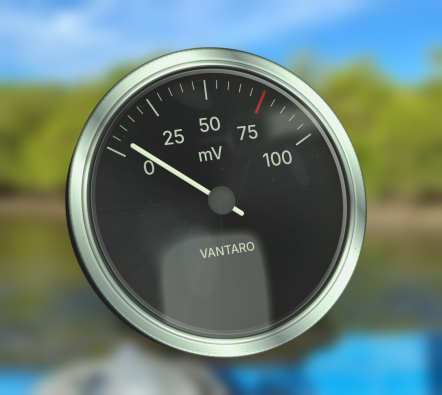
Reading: 5 mV
